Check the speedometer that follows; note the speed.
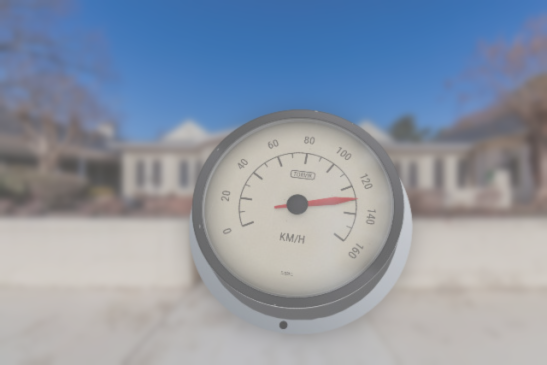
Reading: 130 km/h
